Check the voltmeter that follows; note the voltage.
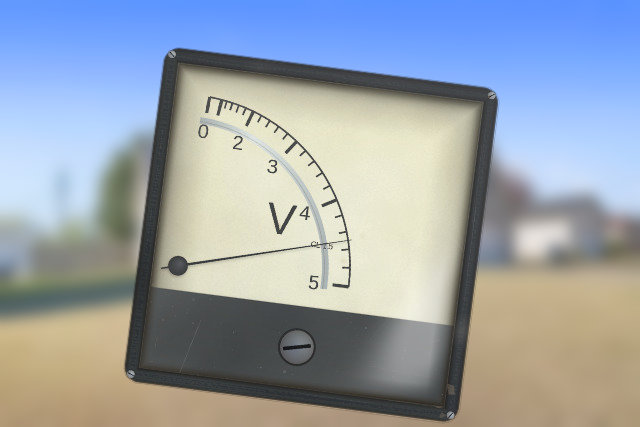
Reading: 4.5 V
